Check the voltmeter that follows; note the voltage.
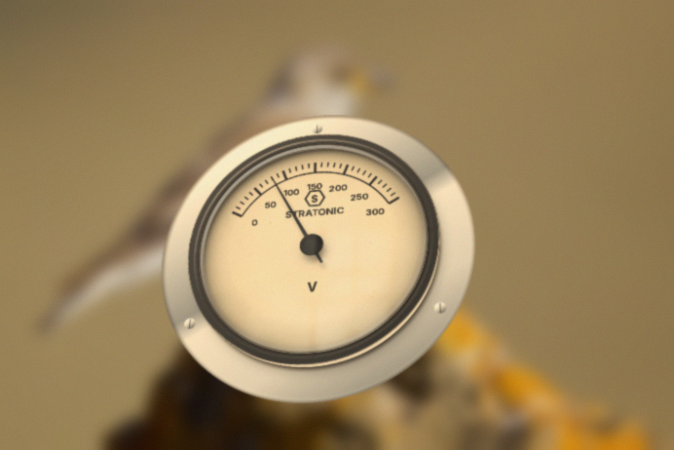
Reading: 80 V
